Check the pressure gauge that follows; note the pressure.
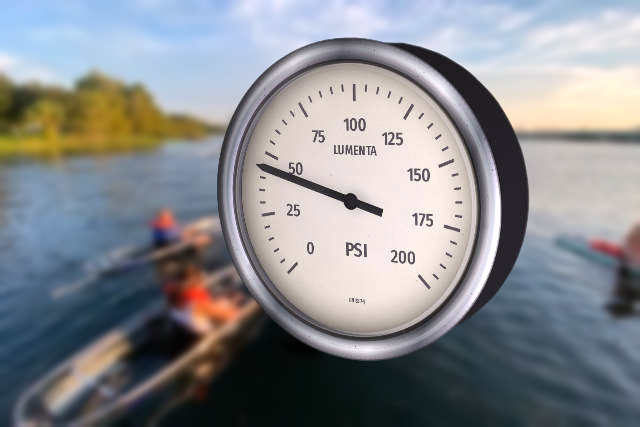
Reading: 45 psi
